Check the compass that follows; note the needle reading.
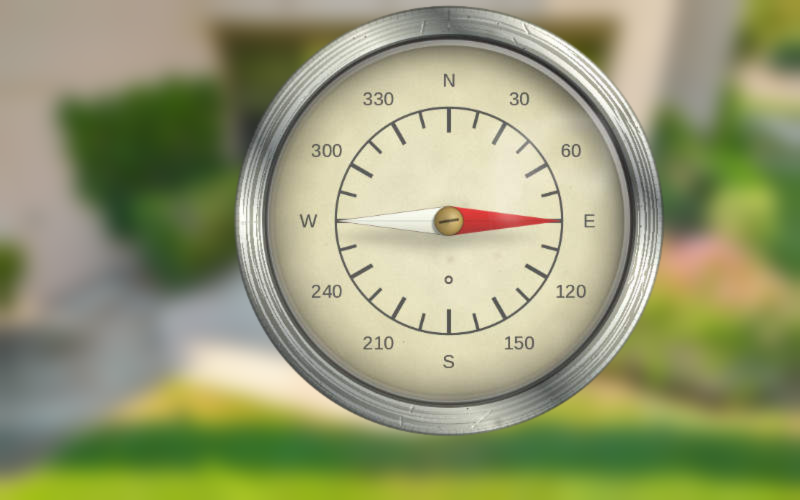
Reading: 90 °
